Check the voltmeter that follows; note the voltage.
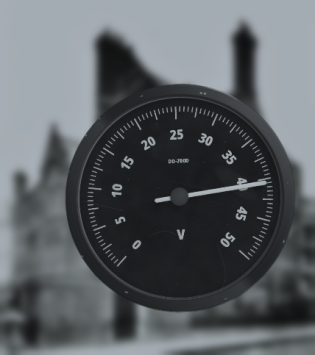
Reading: 40.5 V
